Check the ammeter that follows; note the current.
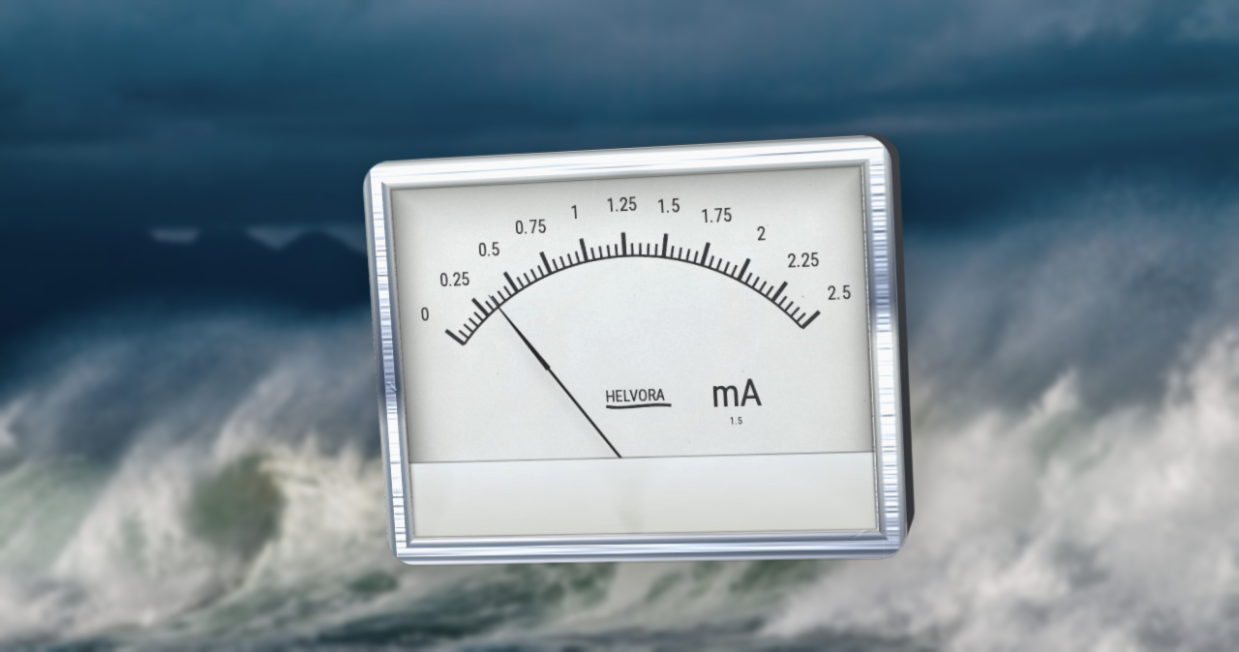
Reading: 0.35 mA
